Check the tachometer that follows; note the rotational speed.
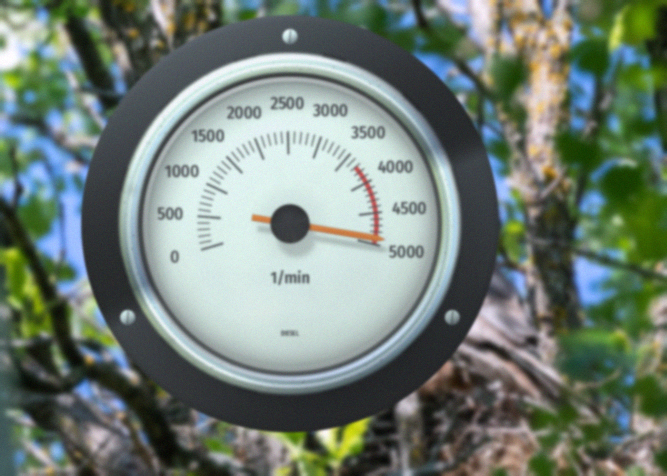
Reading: 4900 rpm
